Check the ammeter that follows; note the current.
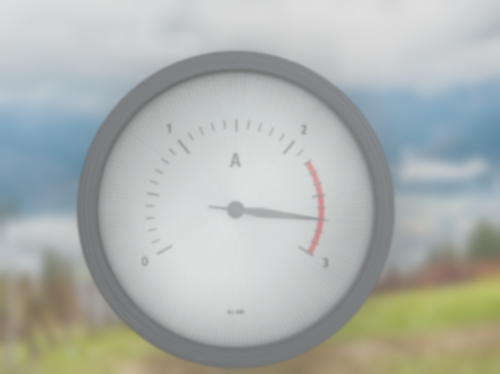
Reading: 2.7 A
